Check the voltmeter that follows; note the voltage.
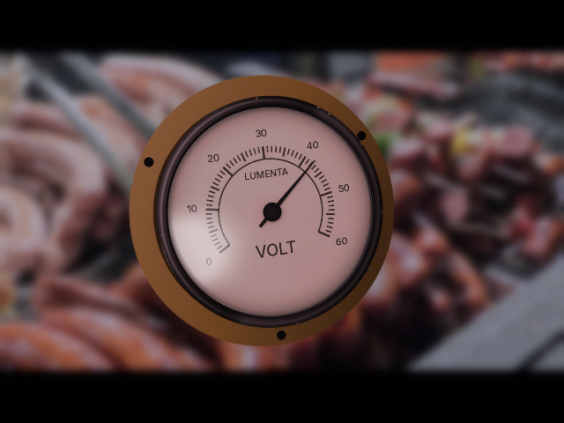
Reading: 42 V
